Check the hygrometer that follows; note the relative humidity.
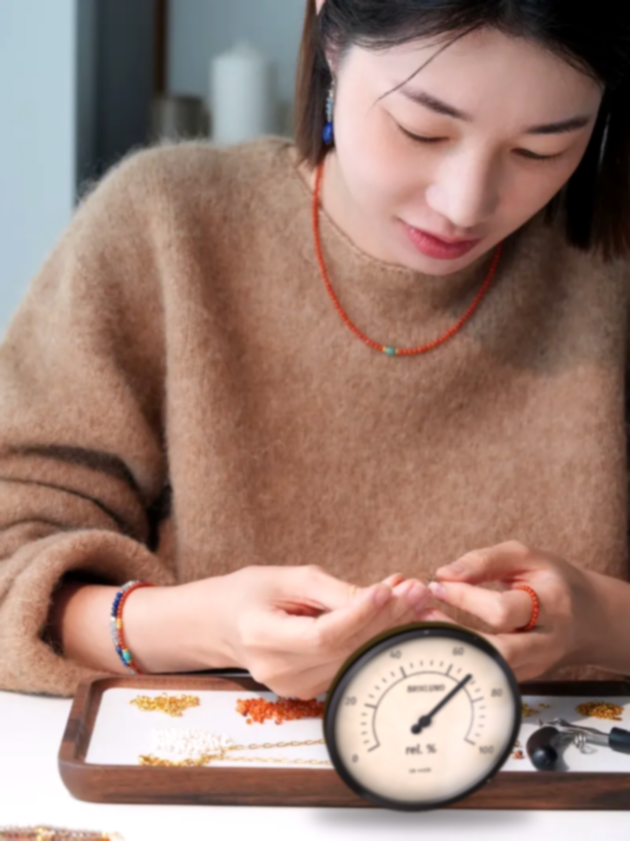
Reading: 68 %
